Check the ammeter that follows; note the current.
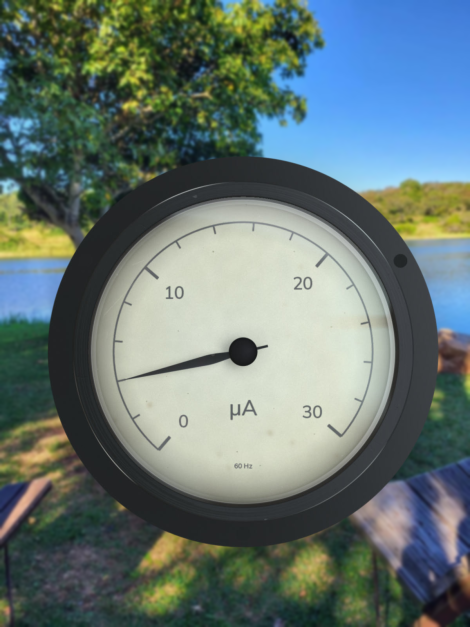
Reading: 4 µA
